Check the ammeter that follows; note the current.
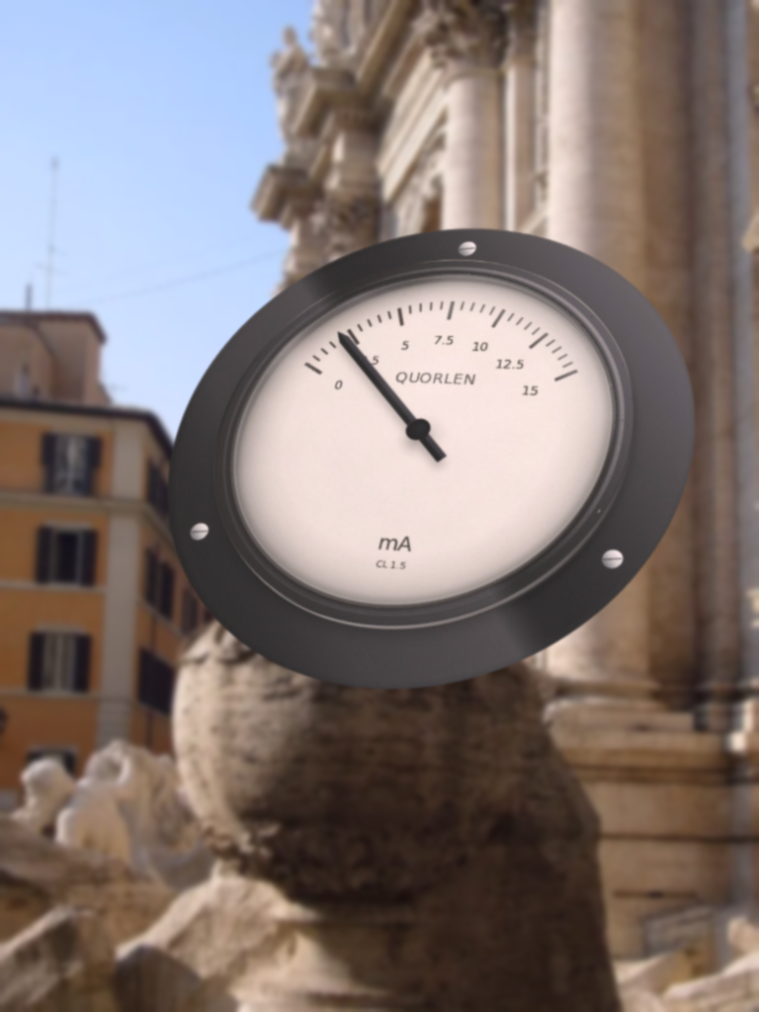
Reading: 2 mA
